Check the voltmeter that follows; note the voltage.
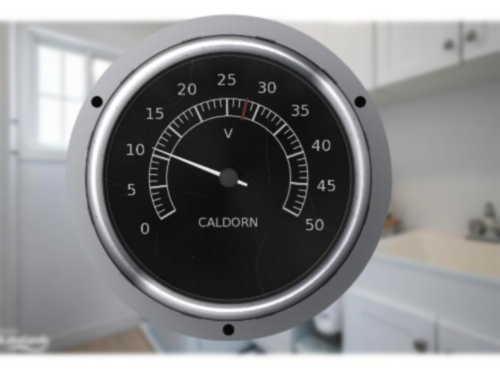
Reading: 11 V
